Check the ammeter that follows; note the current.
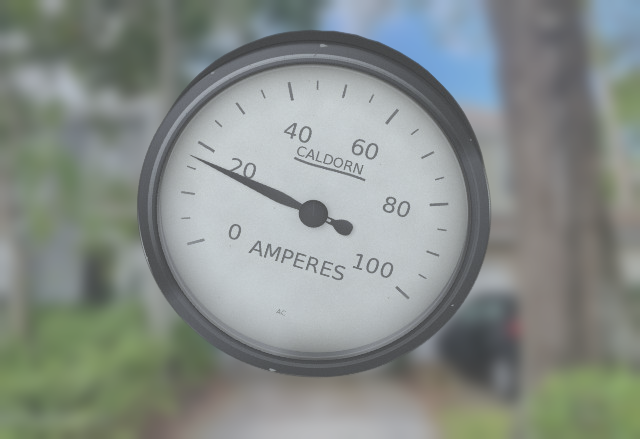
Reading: 17.5 A
